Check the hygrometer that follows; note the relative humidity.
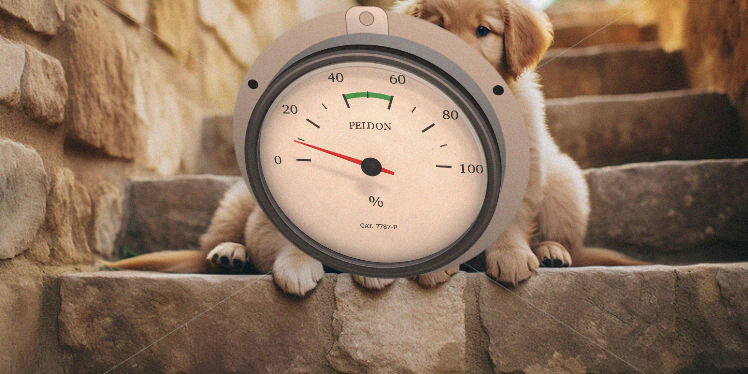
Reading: 10 %
